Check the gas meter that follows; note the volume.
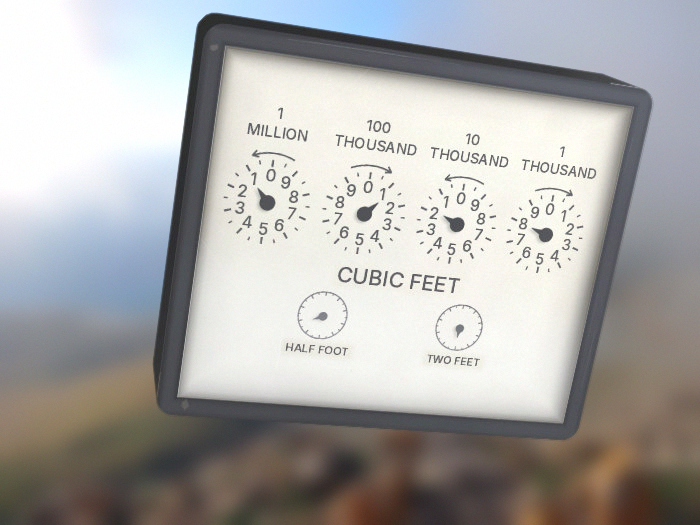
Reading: 111800 ft³
